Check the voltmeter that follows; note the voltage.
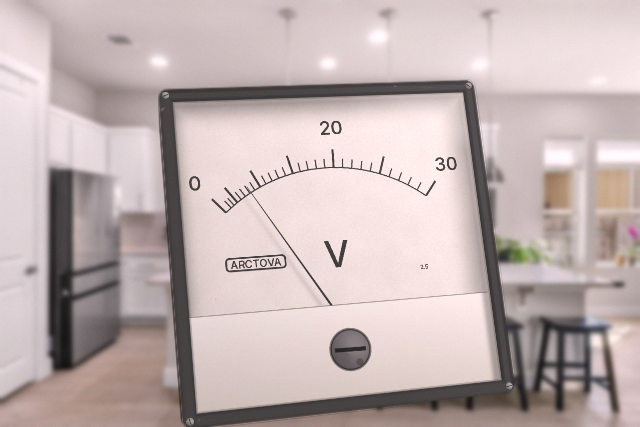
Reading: 8 V
